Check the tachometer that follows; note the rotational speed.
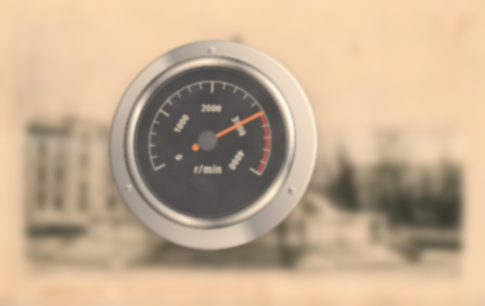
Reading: 3000 rpm
